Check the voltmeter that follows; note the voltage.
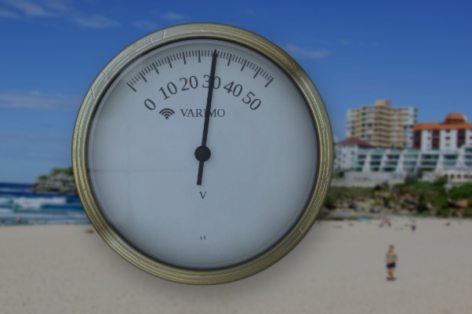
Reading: 30 V
